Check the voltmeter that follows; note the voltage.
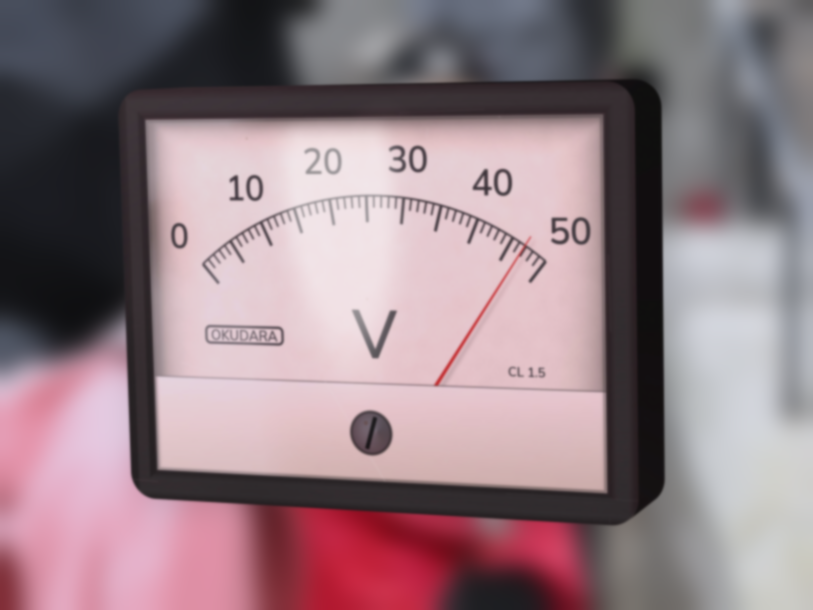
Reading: 47 V
